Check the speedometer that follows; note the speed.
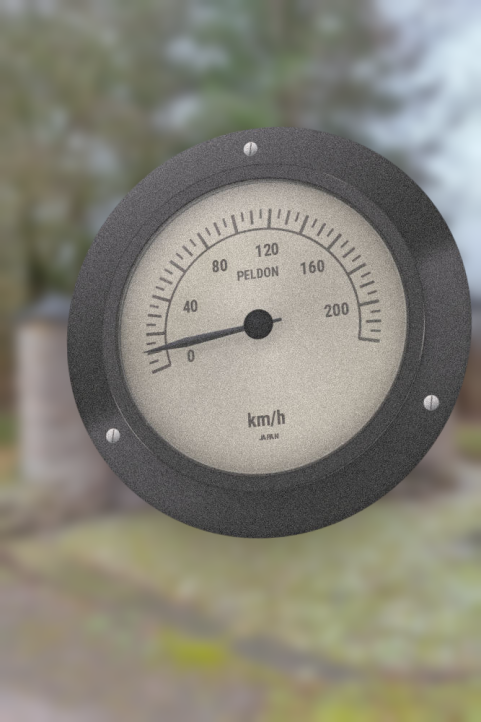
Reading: 10 km/h
